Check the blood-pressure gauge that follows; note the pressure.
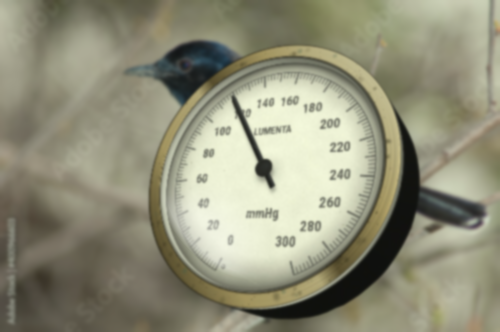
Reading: 120 mmHg
